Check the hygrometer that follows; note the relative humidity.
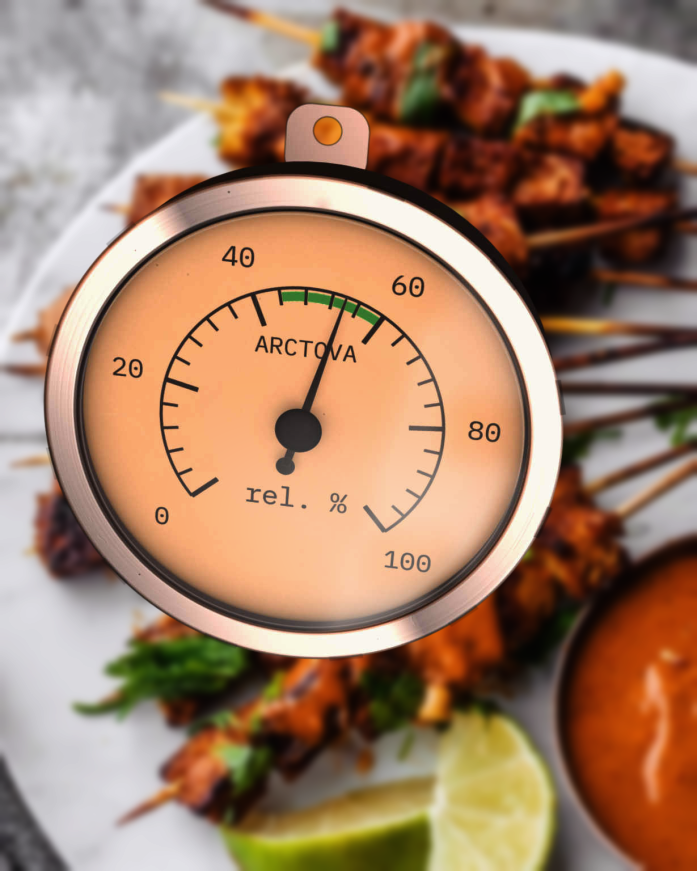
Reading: 54 %
